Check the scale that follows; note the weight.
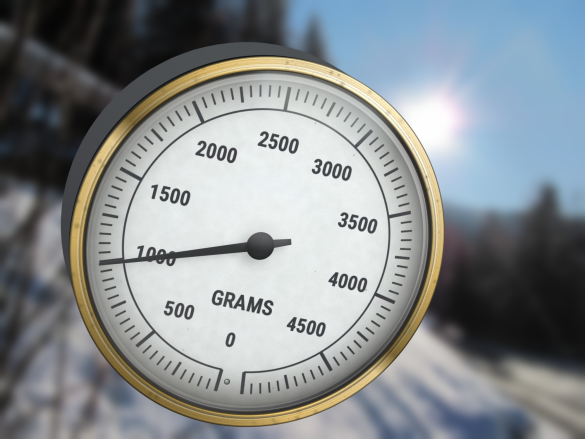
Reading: 1000 g
